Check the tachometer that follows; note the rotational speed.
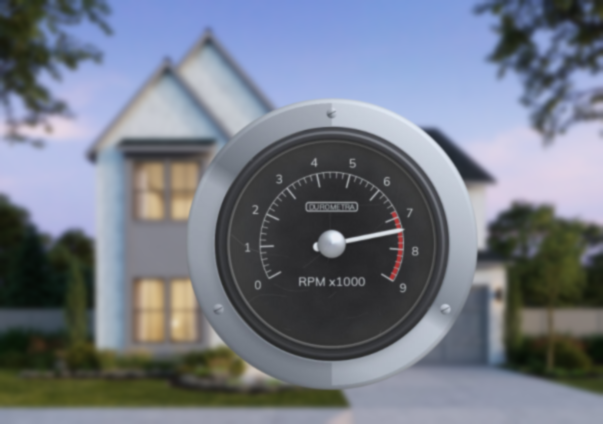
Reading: 7400 rpm
